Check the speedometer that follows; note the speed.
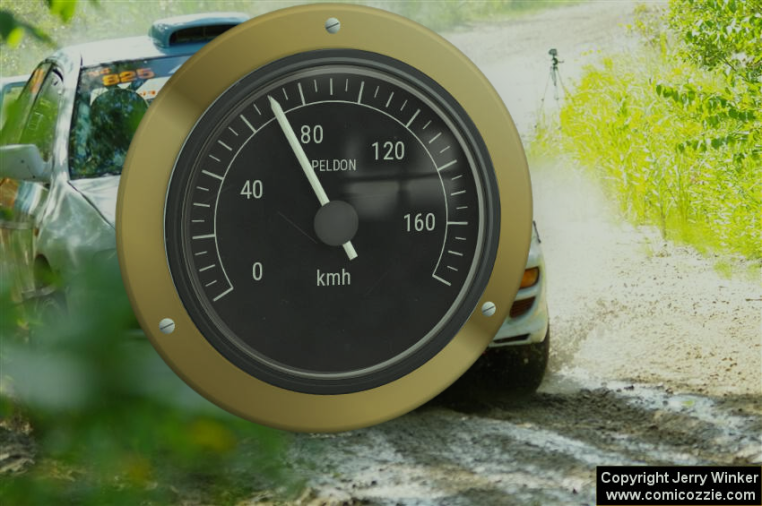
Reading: 70 km/h
